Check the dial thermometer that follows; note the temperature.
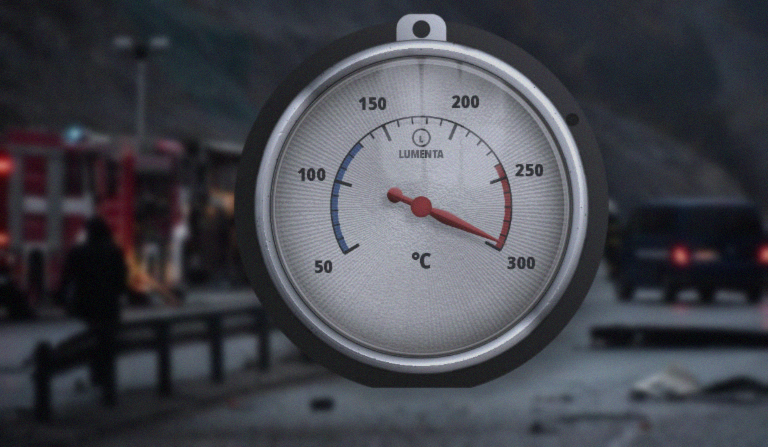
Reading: 295 °C
